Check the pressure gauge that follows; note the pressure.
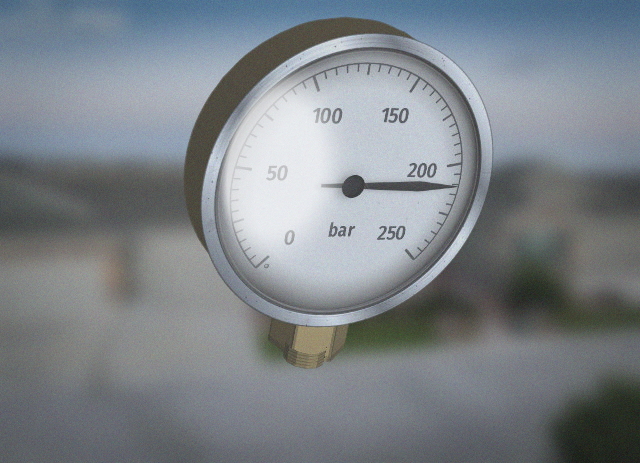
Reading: 210 bar
